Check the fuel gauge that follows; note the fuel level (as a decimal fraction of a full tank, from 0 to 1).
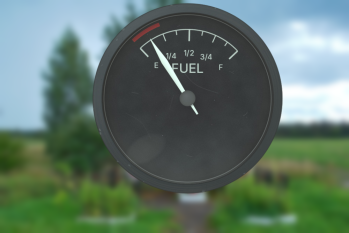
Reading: 0.125
